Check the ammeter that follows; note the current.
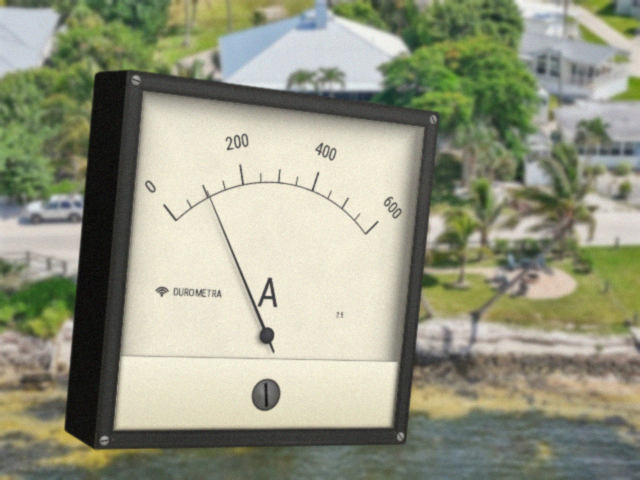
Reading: 100 A
